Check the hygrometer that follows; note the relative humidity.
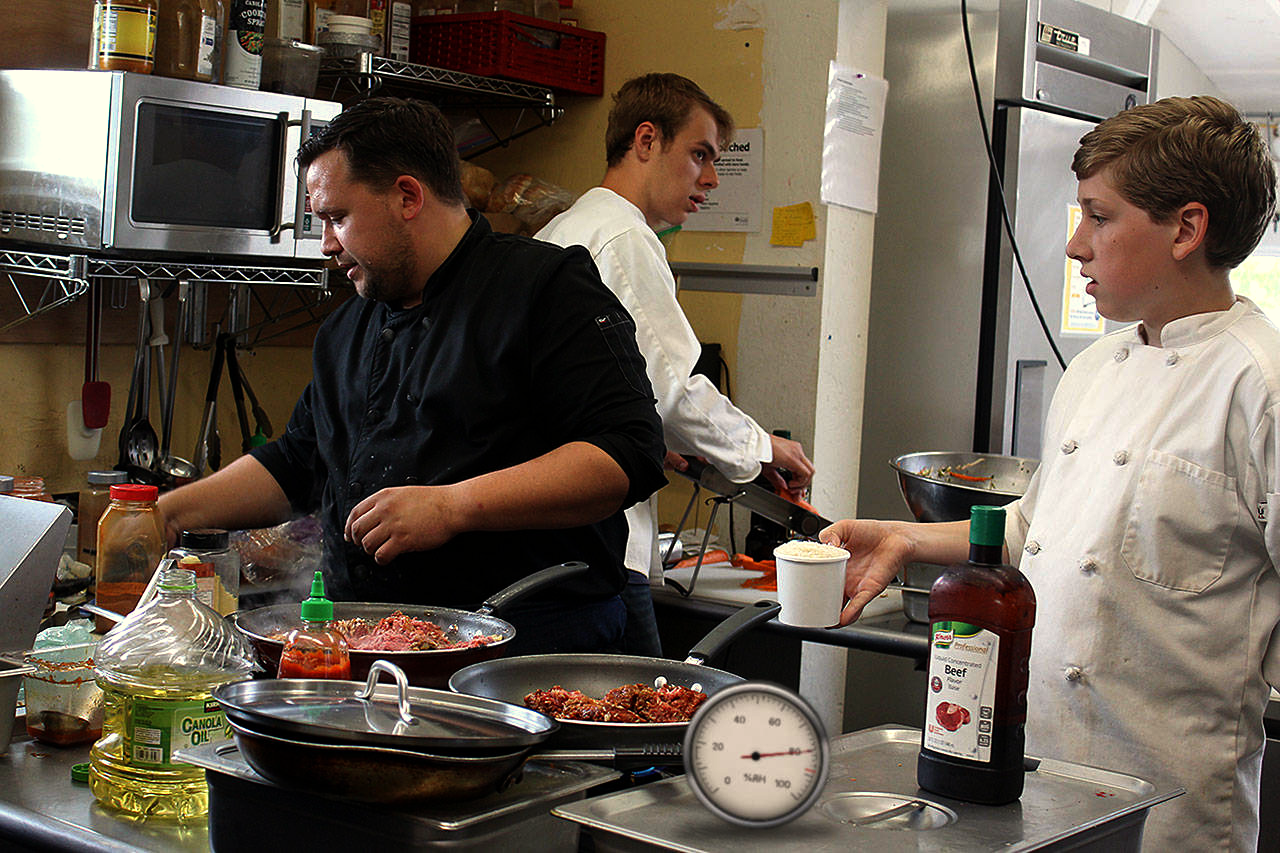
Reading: 80 %
